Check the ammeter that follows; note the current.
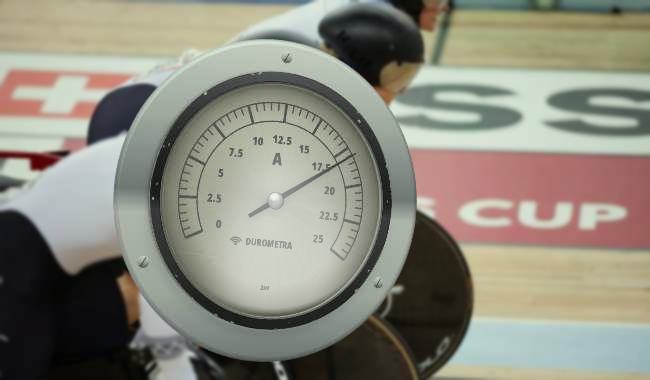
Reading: 18 A
